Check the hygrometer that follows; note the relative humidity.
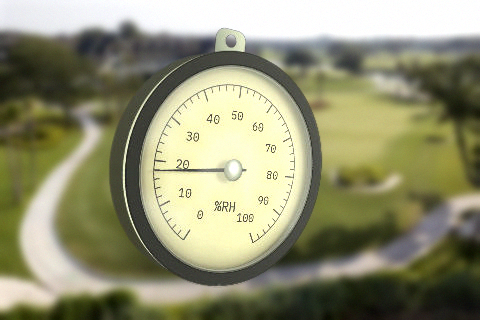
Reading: 18 %
